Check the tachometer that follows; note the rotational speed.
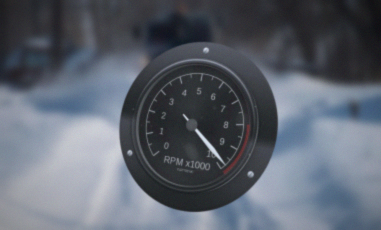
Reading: 9750 rpm
